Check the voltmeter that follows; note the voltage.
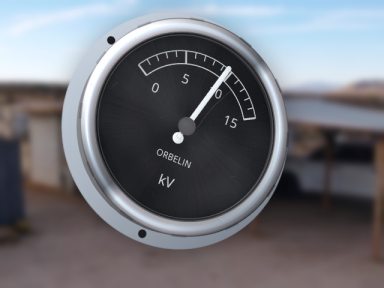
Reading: 9.5 kV
